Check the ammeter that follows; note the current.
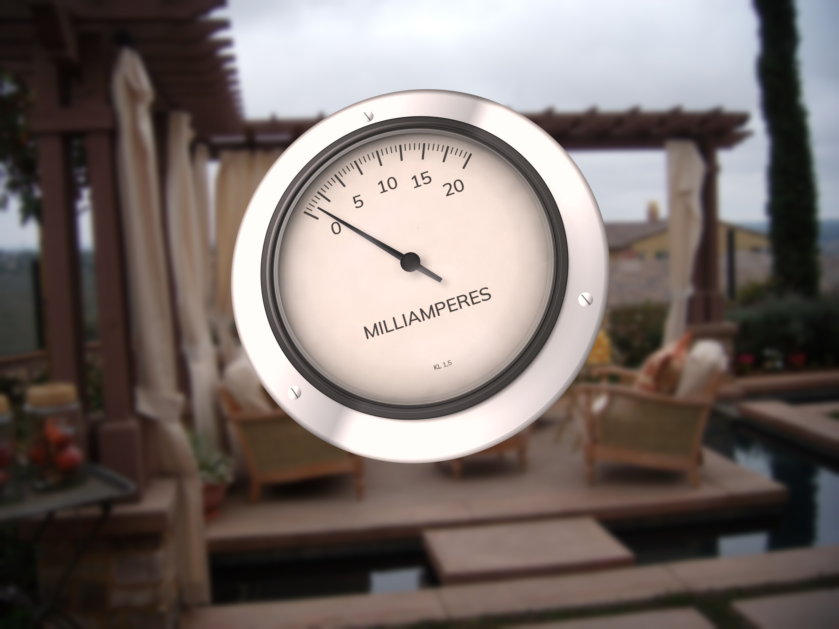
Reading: 1 mA
